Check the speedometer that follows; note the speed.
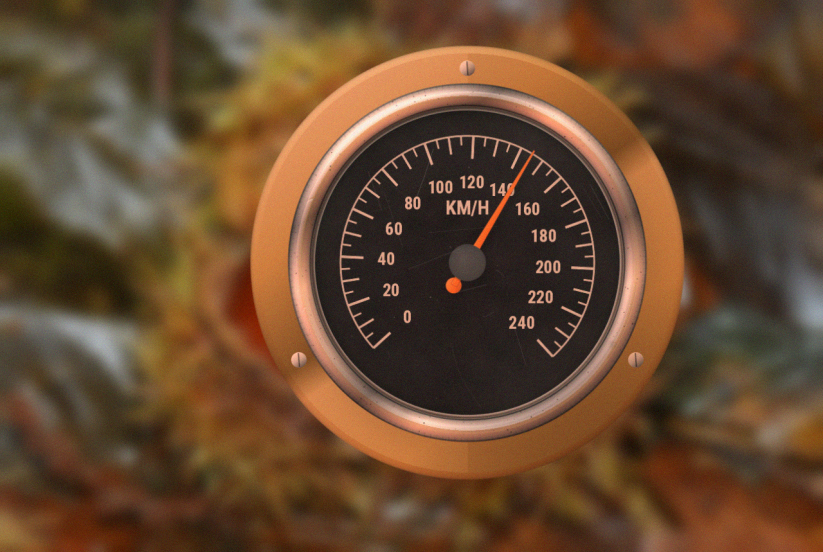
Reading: 145 km/h
